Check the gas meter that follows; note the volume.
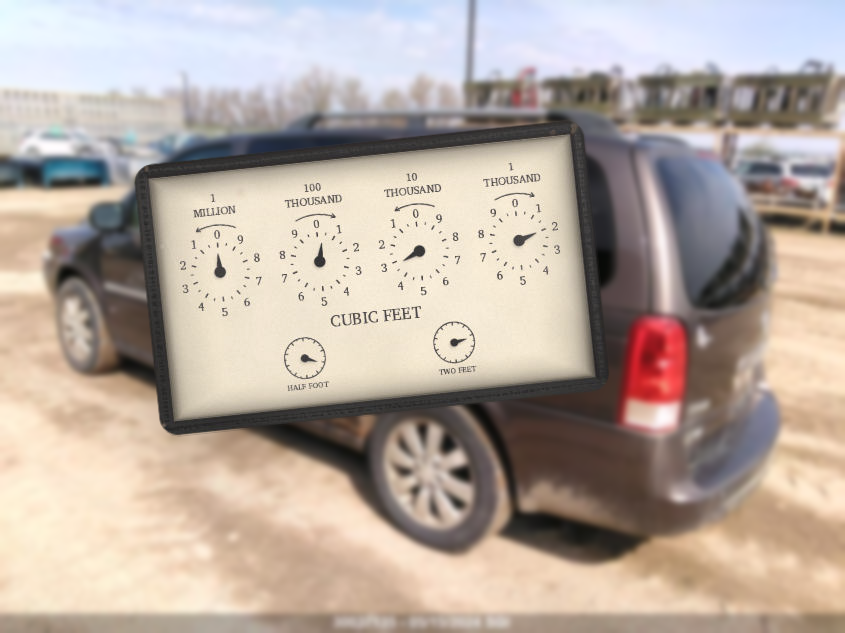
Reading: 3200 ft³
